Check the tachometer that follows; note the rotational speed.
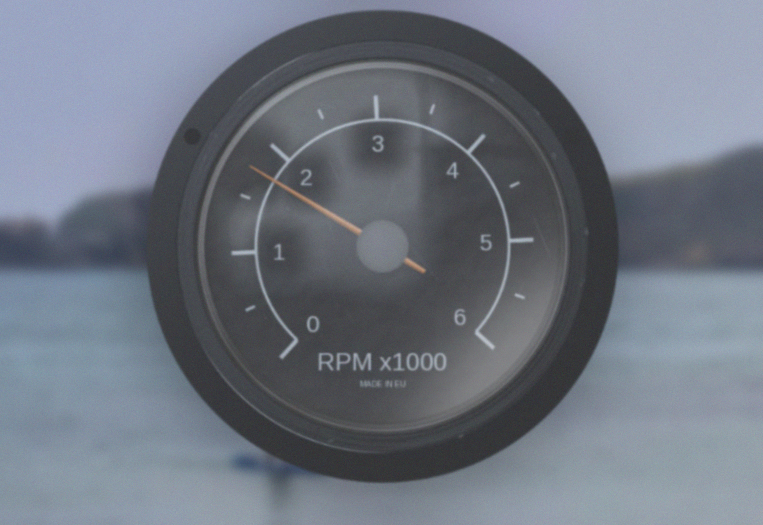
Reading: 1750 rpm
